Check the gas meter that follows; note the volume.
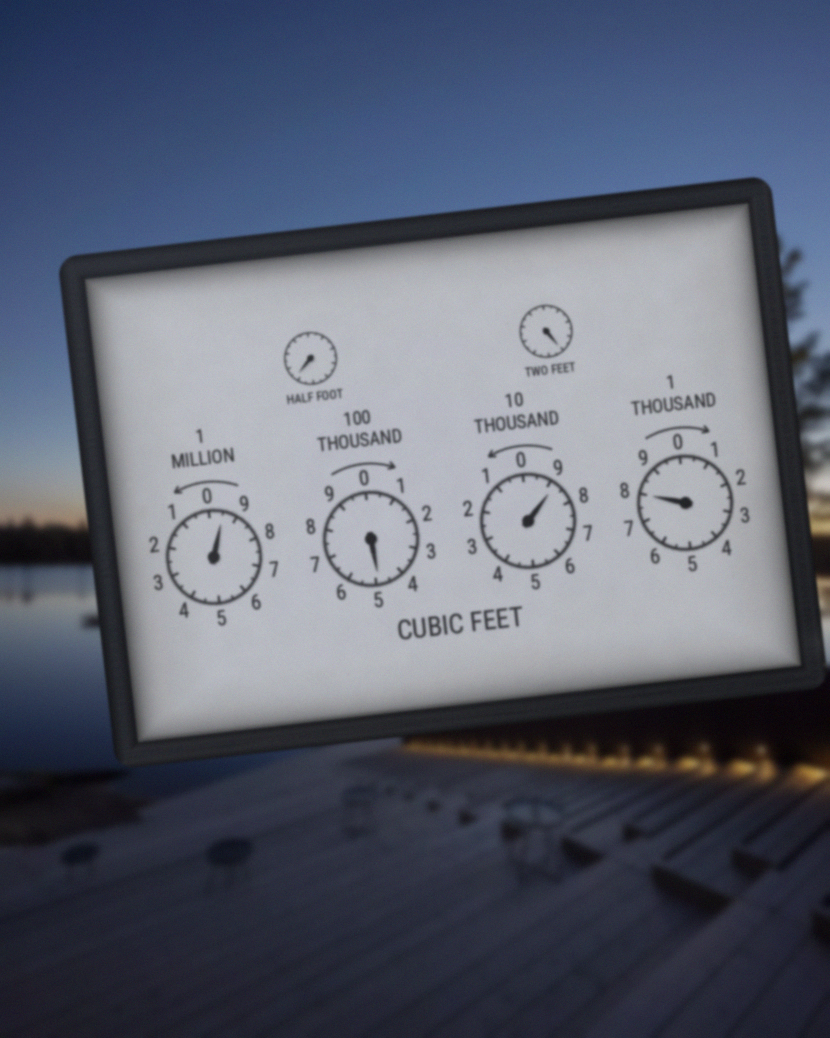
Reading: 948800 ft³
